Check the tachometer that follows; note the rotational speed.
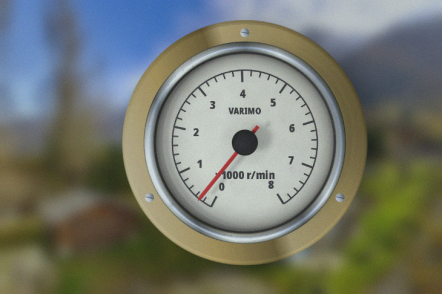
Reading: 300 rpm
